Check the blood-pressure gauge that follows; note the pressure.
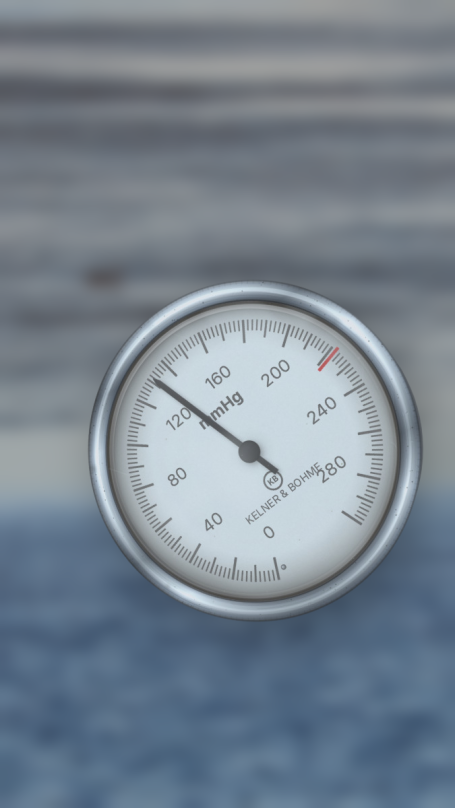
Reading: 132 mmHg
